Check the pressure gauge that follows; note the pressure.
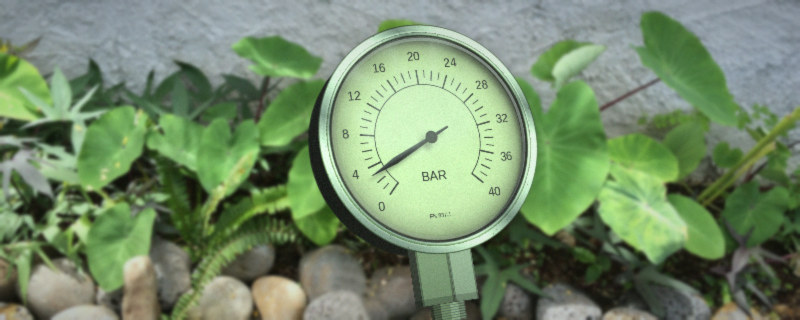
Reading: 3 bar
